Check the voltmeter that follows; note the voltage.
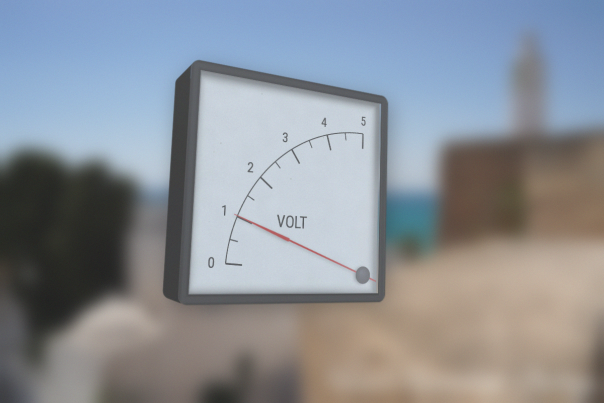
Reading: 1 V
